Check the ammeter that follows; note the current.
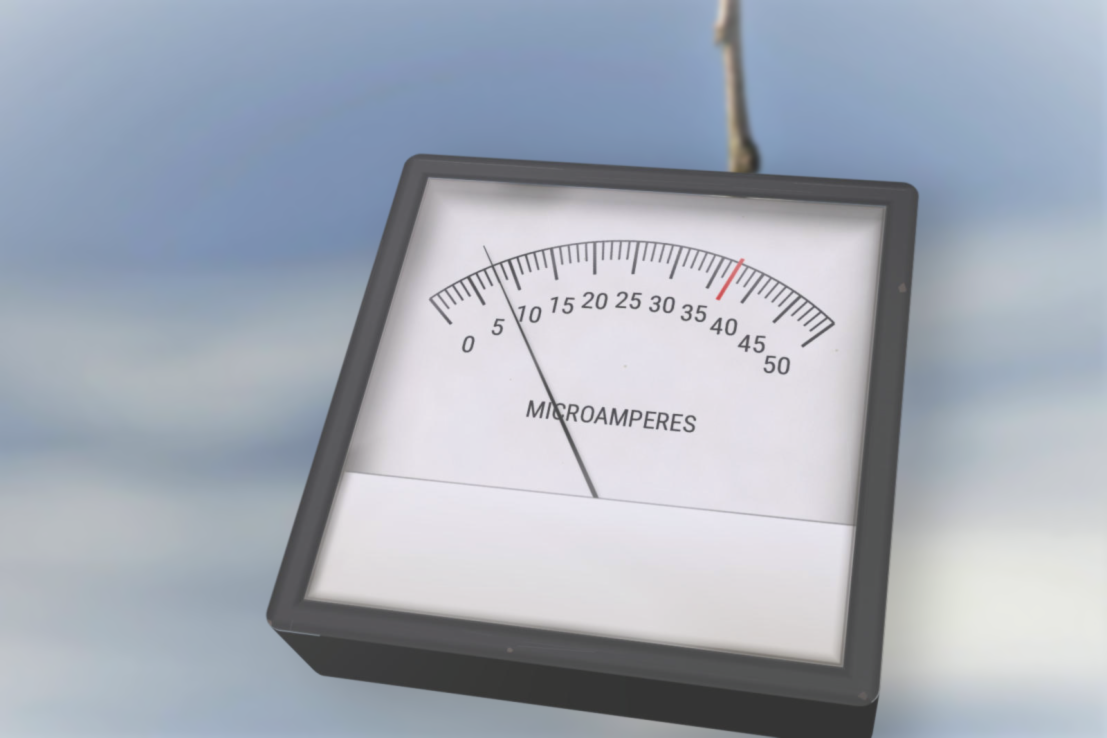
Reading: 8 µA
